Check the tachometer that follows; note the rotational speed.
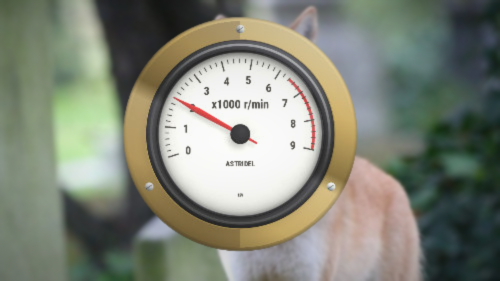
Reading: 2000 rpm
